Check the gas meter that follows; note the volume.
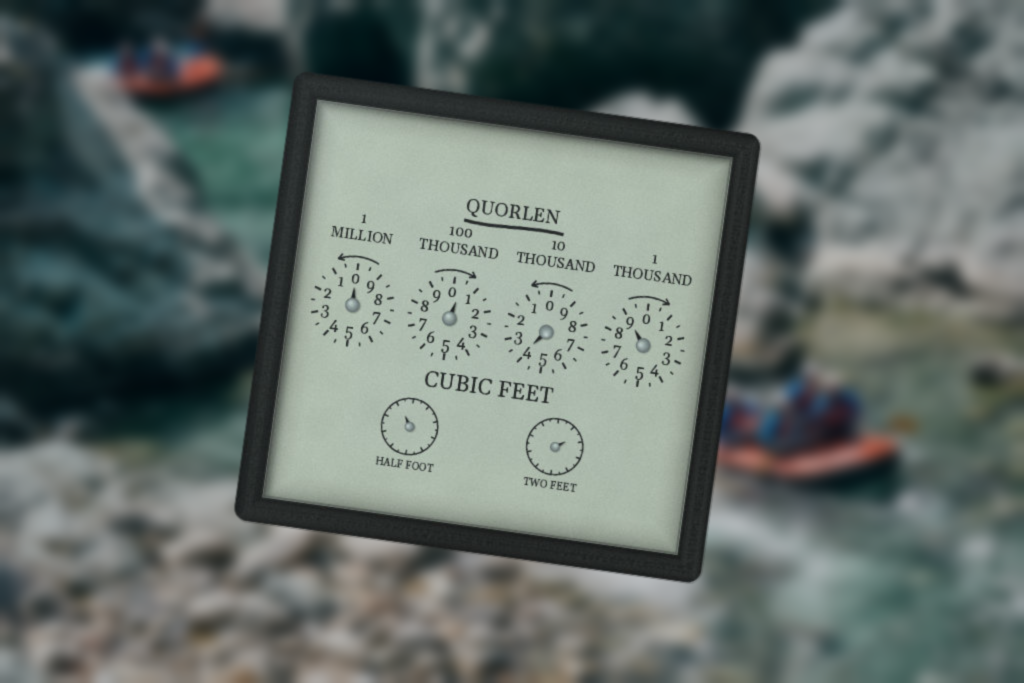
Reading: 3900 ft³
